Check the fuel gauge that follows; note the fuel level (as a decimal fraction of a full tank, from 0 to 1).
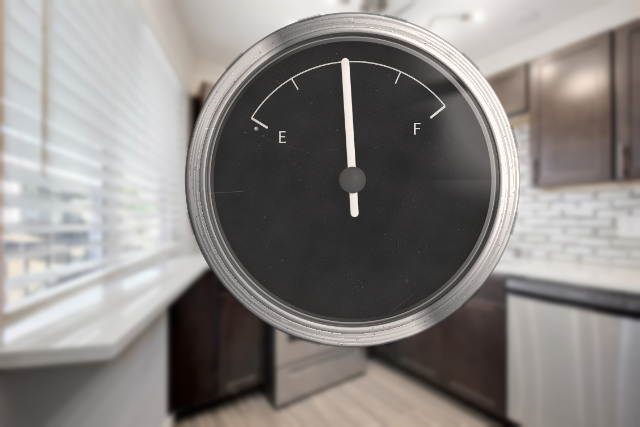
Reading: 0.5
